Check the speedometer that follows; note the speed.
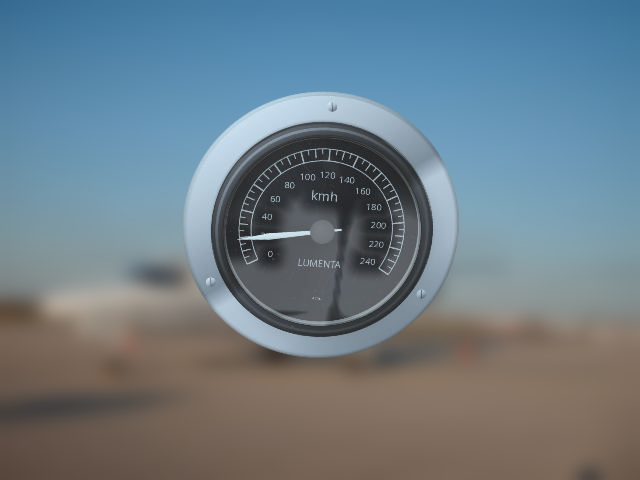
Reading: 20 km/h
